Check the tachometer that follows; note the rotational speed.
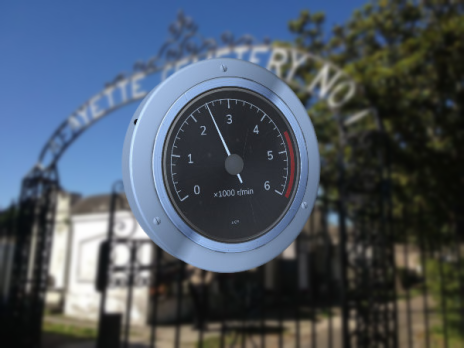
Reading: 2400 rpm
